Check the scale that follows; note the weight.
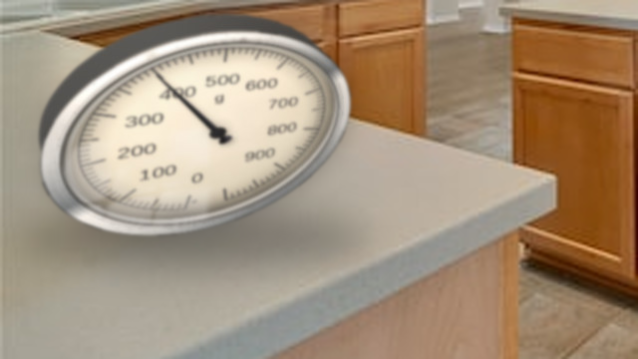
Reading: 400 g
